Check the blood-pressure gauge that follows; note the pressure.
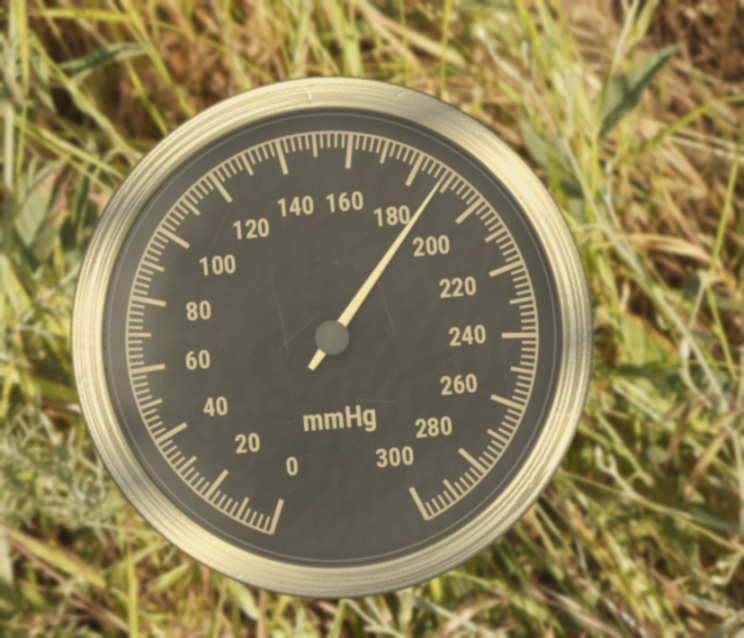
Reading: 188 mmHg
